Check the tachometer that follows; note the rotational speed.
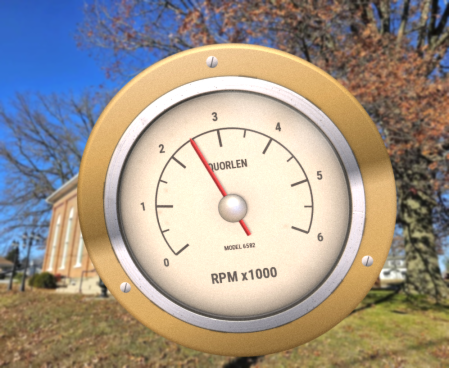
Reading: 2500 rpm
